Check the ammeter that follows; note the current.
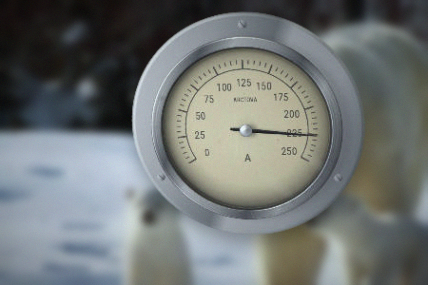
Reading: 225 A
